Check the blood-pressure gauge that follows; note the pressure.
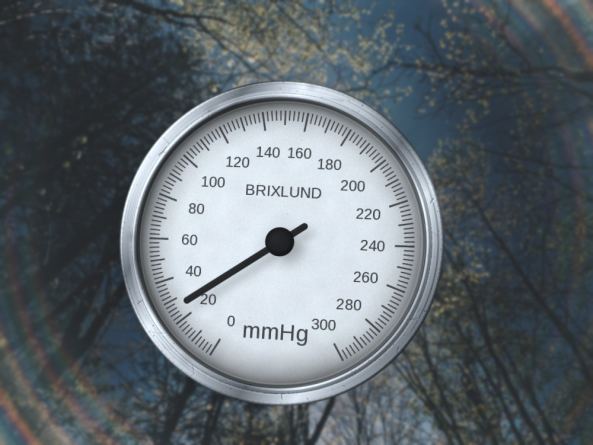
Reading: 26 mmHg
